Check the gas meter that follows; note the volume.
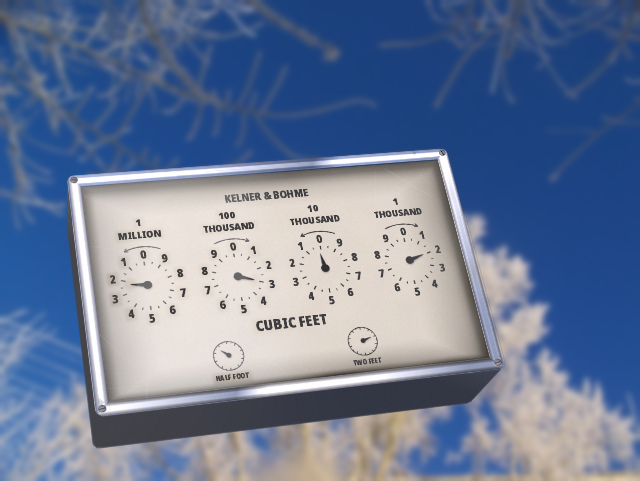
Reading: 230200 ft³
